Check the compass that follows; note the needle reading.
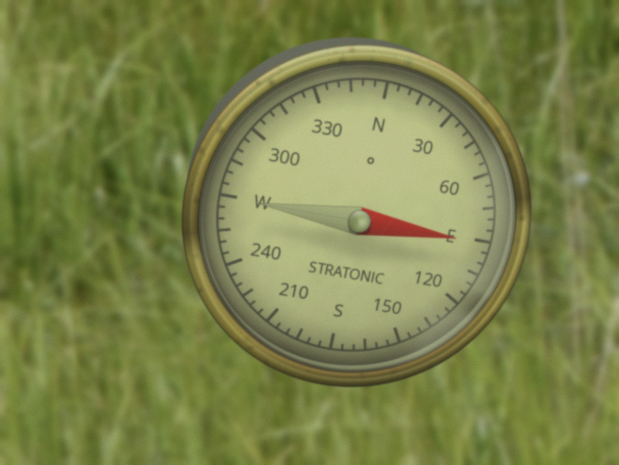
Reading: 90 °
